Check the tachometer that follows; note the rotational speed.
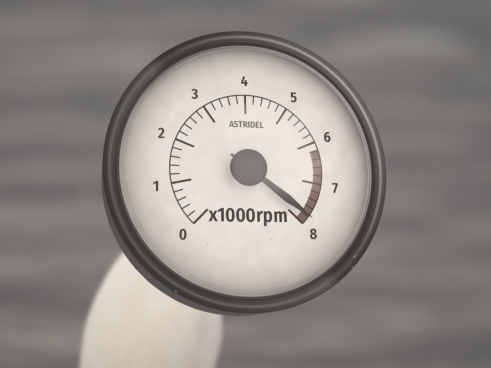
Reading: 7800 rpm
